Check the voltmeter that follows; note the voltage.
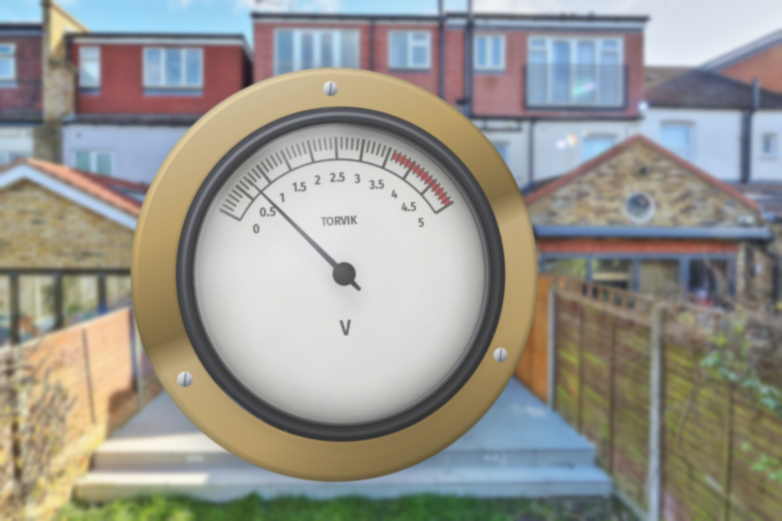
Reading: 0.7 V
